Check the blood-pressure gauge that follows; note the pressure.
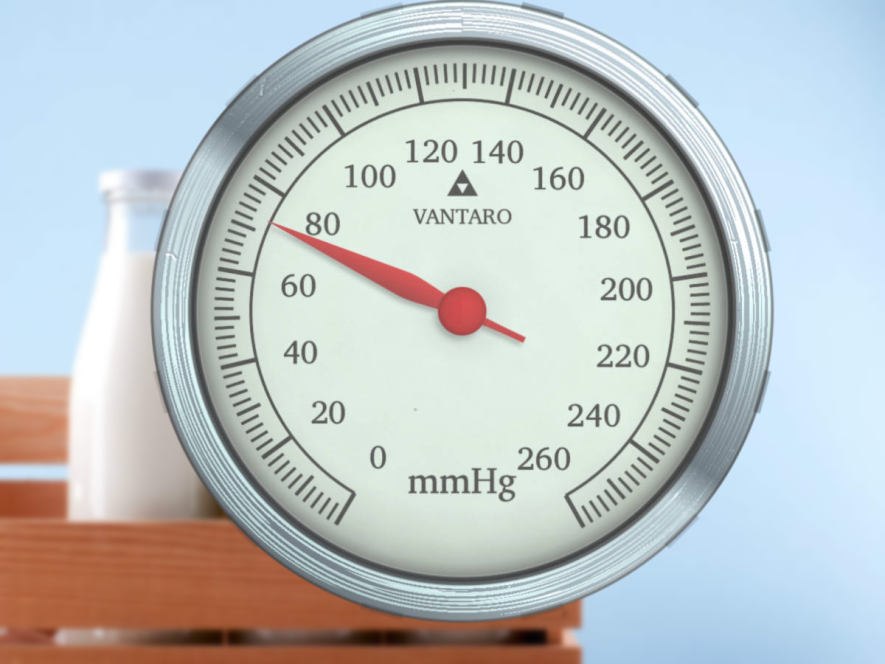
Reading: 73 mmHg
